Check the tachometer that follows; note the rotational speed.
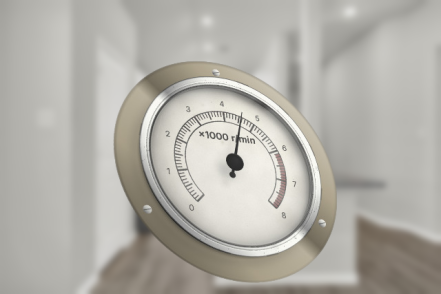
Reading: 4500 rpm
